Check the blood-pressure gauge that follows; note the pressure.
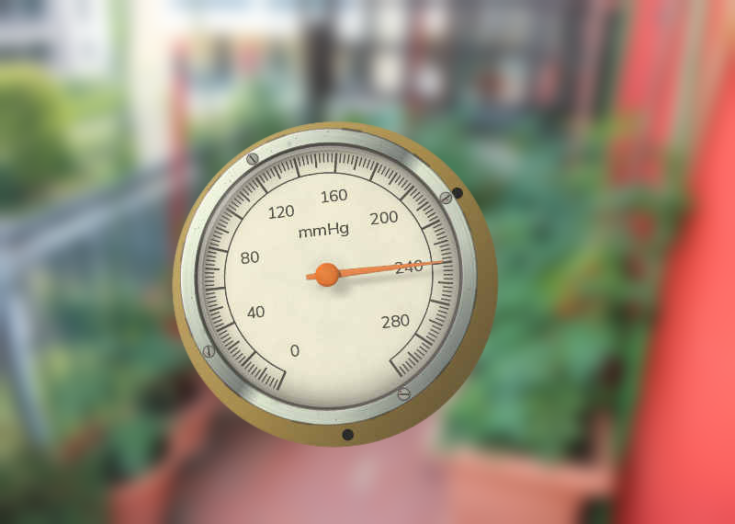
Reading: 240 mmHg
